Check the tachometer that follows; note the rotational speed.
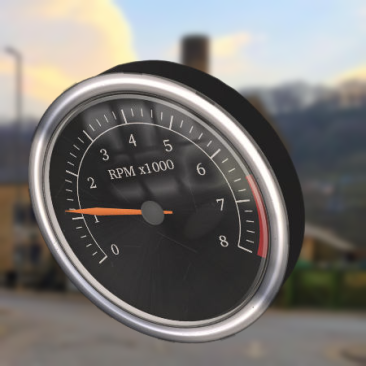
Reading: 1200 rpm
